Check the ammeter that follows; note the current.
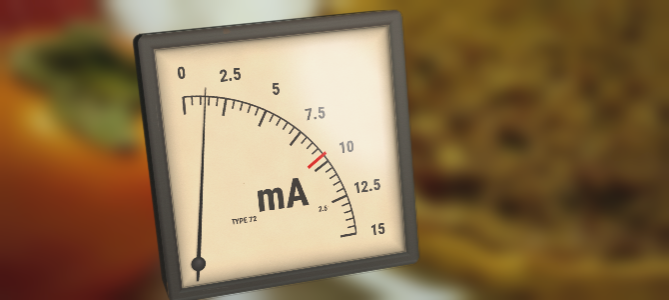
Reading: 1.25 mA
